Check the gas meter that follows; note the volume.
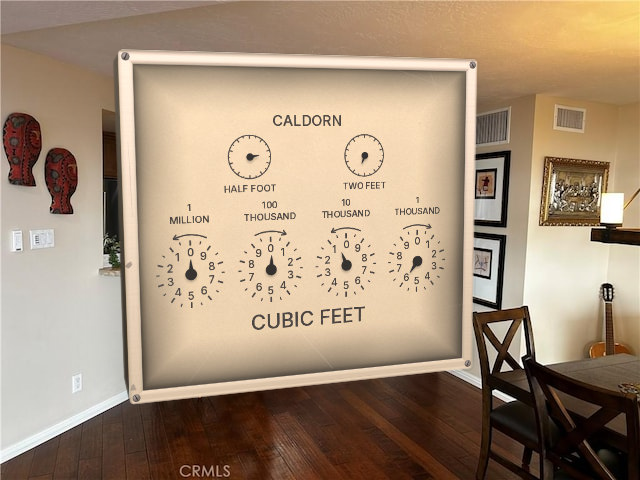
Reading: 600 ft³
